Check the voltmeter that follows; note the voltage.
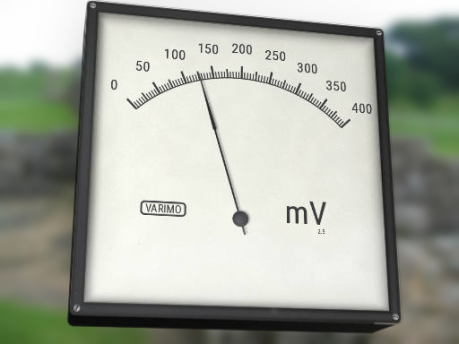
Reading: 125 mV
